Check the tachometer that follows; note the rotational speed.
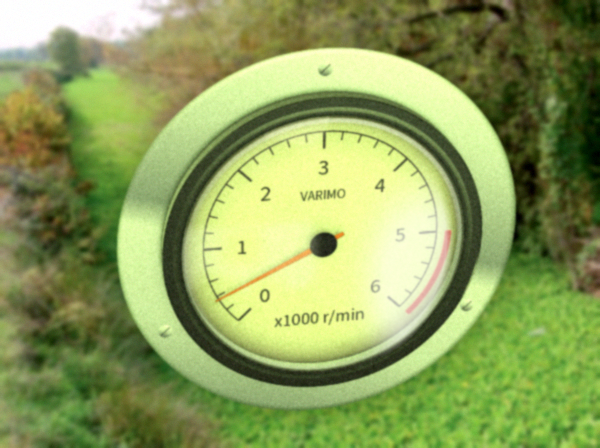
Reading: 400 rpm
